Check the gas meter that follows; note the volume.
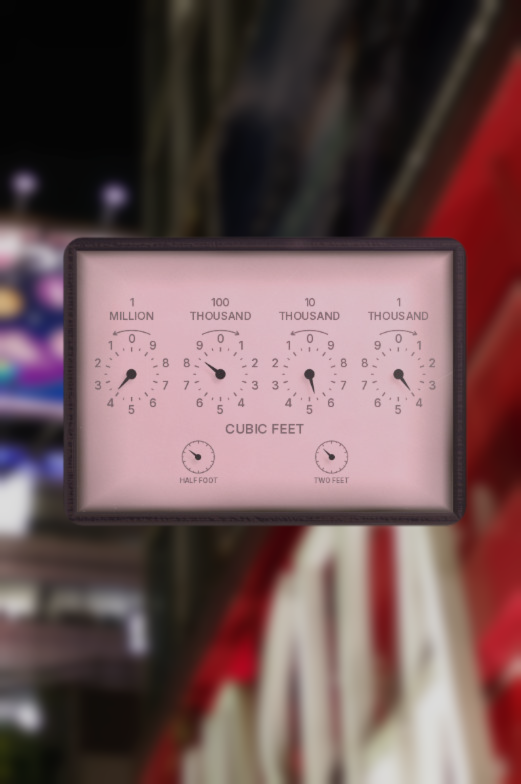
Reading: 385400 ft³
